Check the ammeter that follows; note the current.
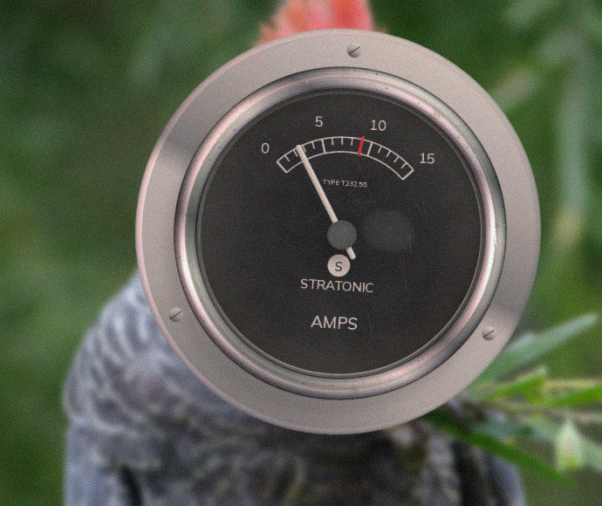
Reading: 2.5 A
